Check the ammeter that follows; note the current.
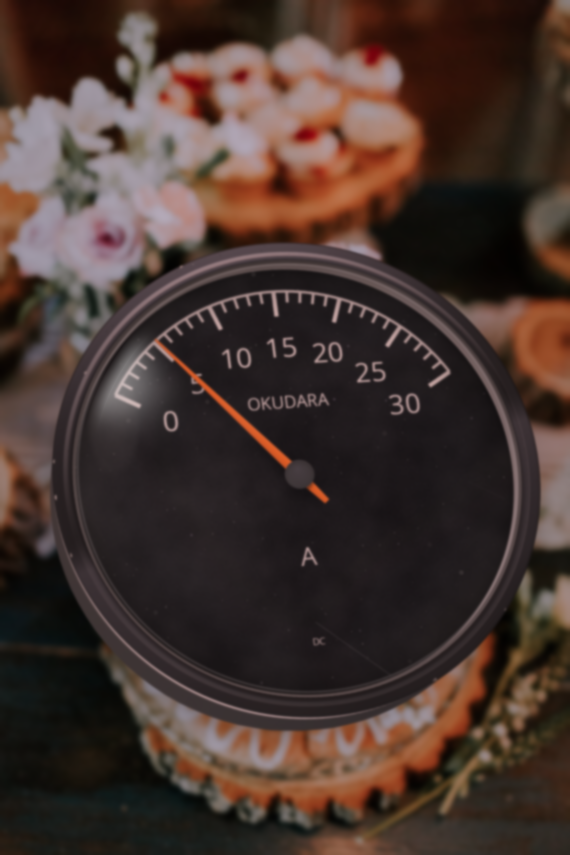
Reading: 5 A
